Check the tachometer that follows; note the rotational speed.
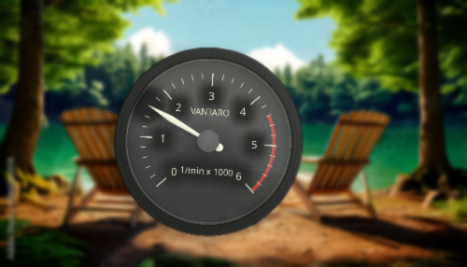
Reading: 1600 rpm
